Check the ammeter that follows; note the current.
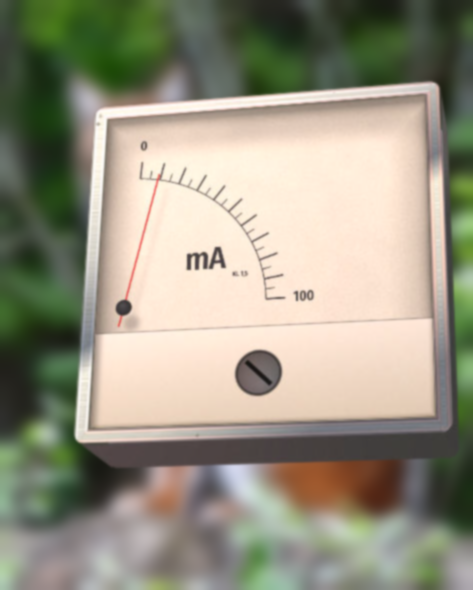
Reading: 10 mA
